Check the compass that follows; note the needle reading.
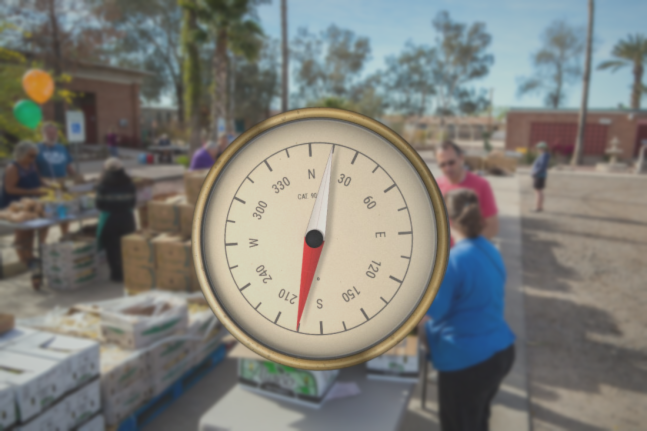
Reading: 195 °
